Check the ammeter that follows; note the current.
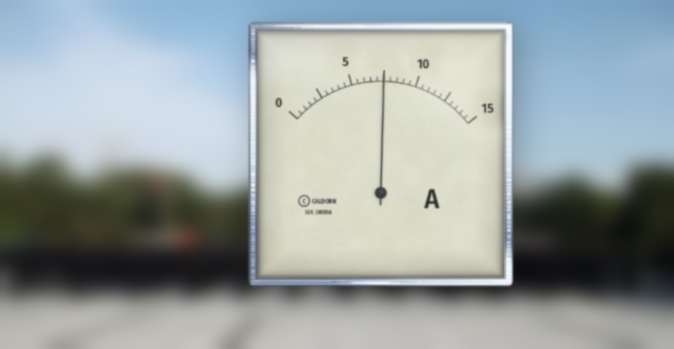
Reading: 7.5 A
